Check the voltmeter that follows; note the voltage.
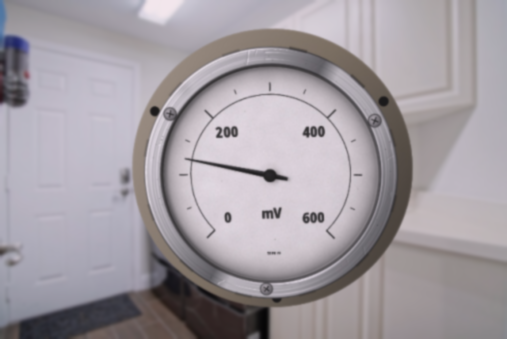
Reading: 125 mV
